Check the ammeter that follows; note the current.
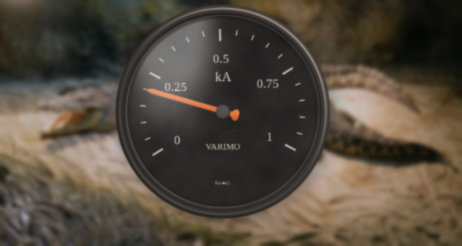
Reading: 0.2 kA
